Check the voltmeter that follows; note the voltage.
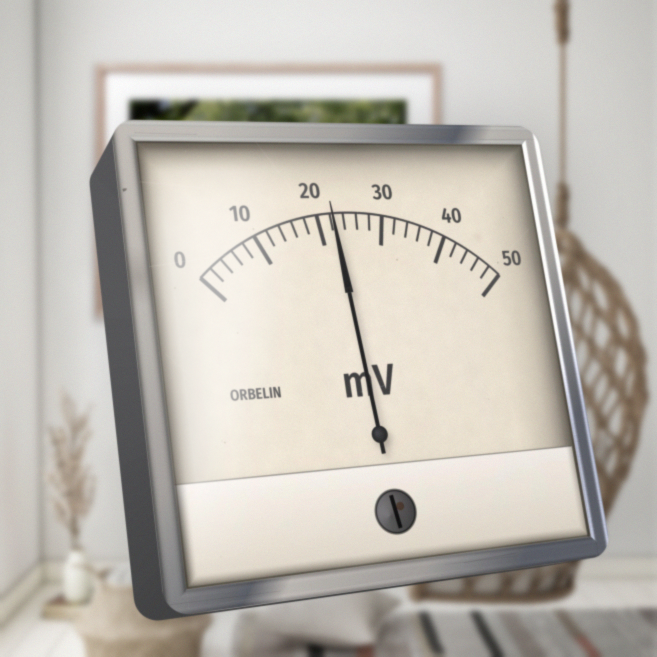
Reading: 22 mV
